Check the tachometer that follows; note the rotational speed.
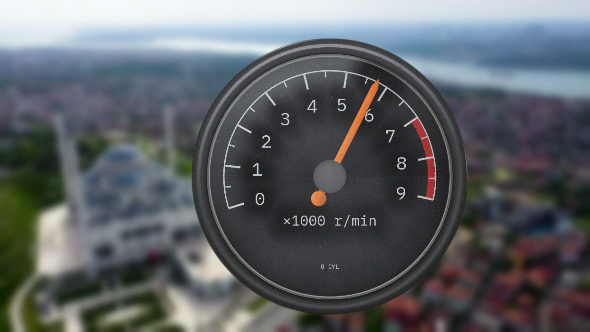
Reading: 5750 rpm
